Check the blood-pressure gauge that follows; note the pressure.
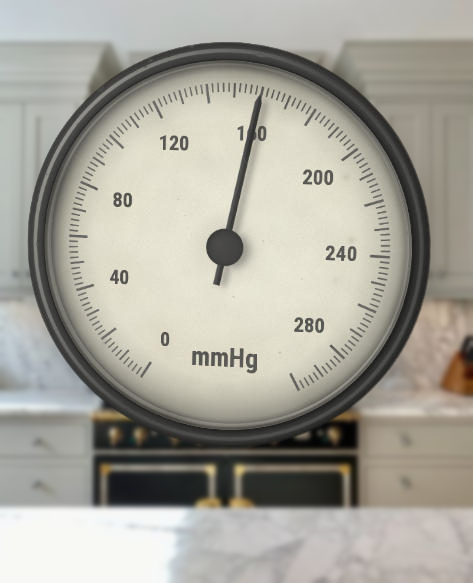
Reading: 160 mmHg
